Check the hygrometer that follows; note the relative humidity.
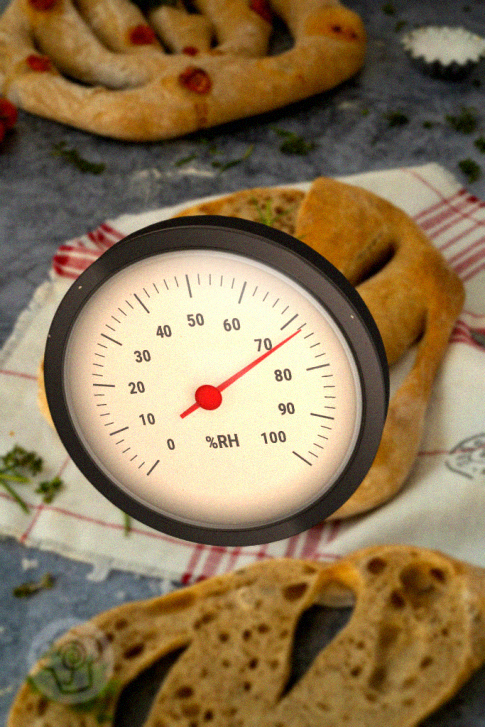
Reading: 72 %
